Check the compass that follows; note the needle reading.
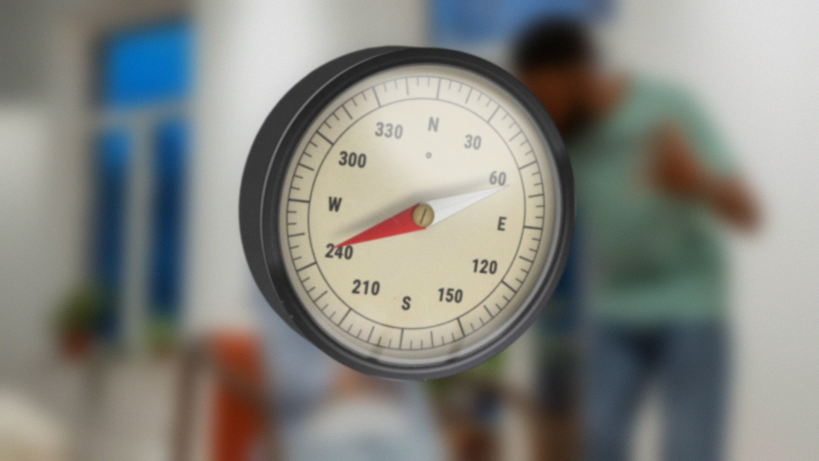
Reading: 245 °
